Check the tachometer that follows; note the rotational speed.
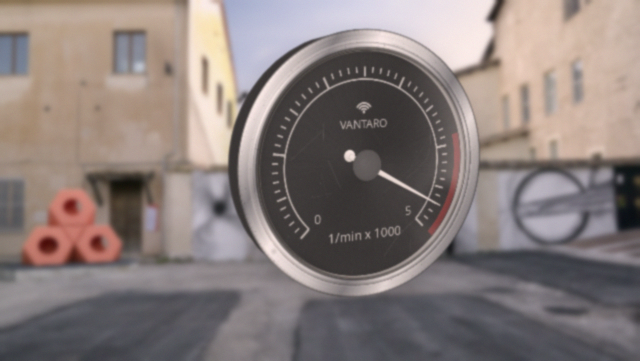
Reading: 4700 rpm
